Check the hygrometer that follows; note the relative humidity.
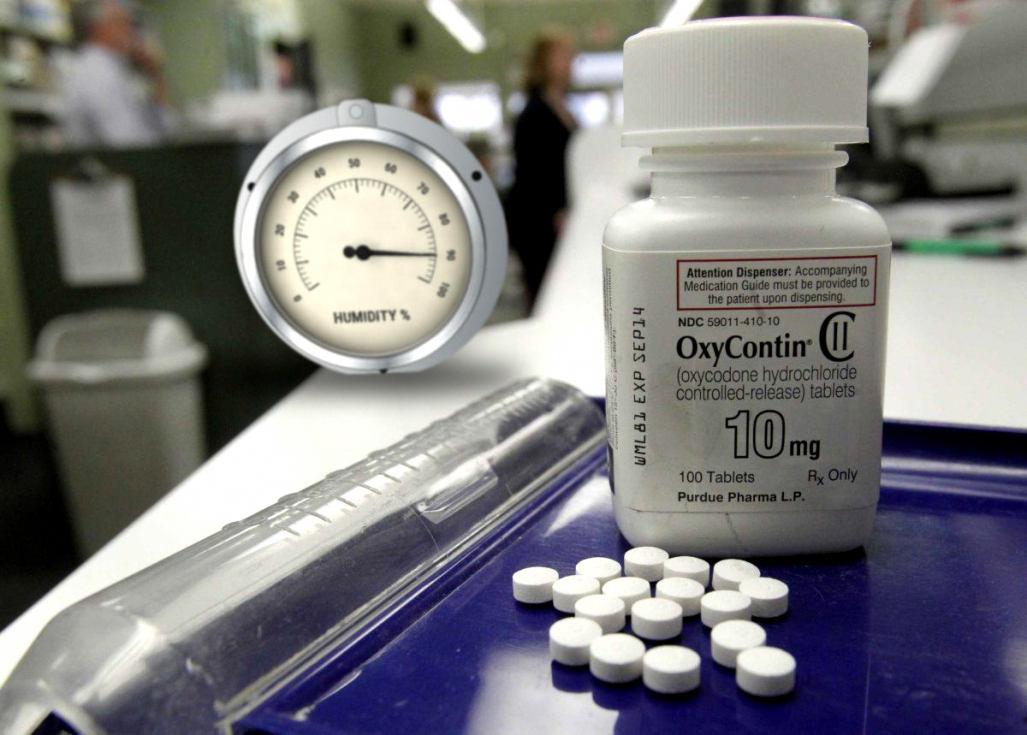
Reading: 90 %
